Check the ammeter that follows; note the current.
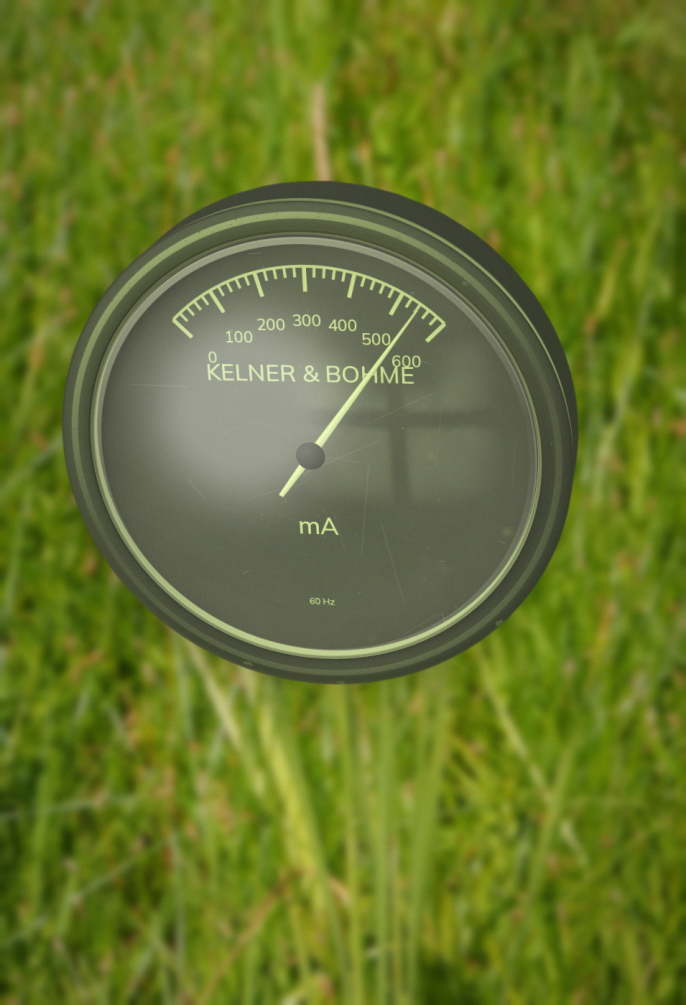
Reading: 540 mA
